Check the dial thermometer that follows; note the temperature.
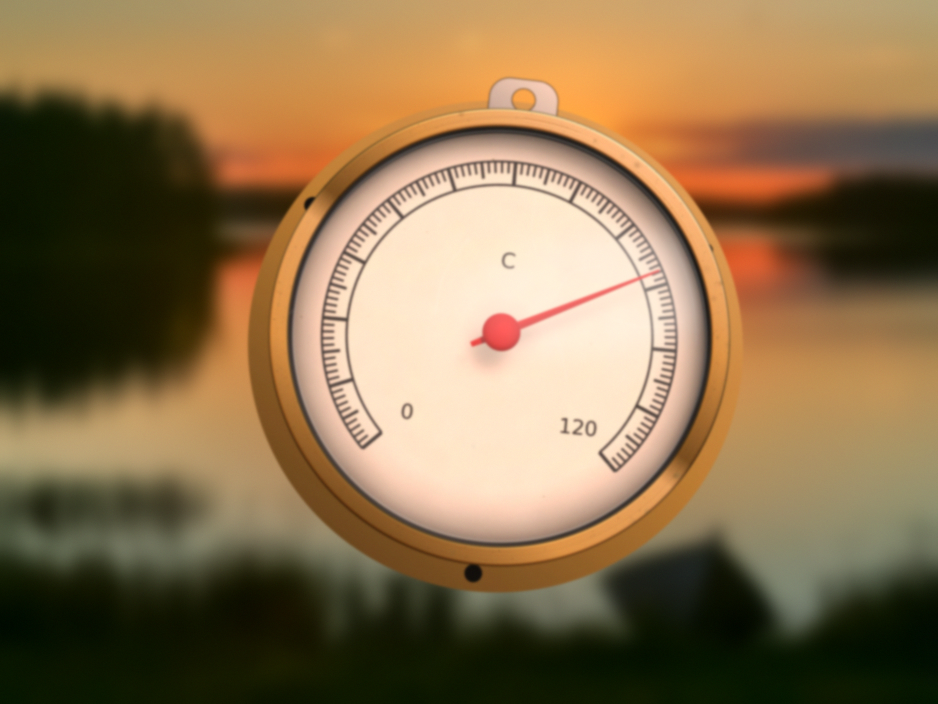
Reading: 88 °C
